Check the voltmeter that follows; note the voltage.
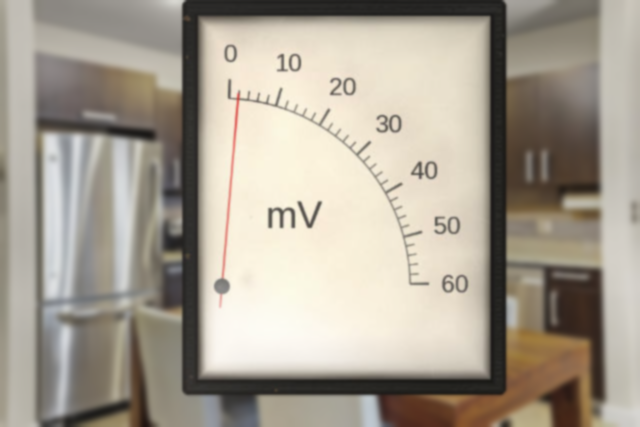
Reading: 2 mV
